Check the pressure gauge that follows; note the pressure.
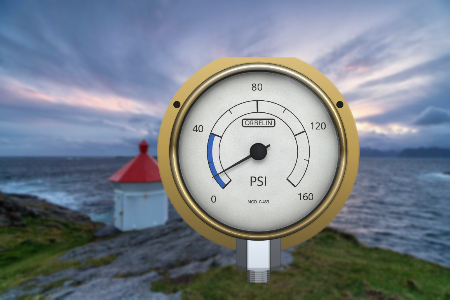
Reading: 10 psi
